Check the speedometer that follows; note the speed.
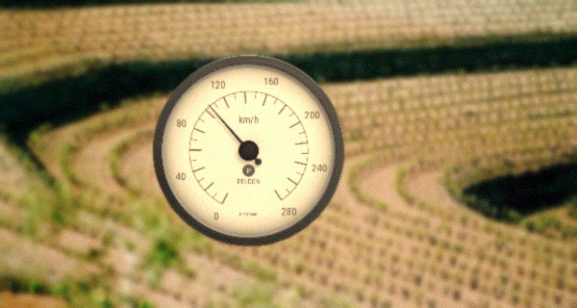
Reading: 105 km/h
